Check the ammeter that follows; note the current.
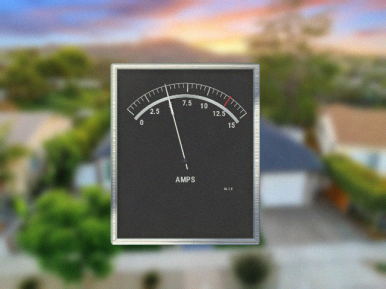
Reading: 5 A
